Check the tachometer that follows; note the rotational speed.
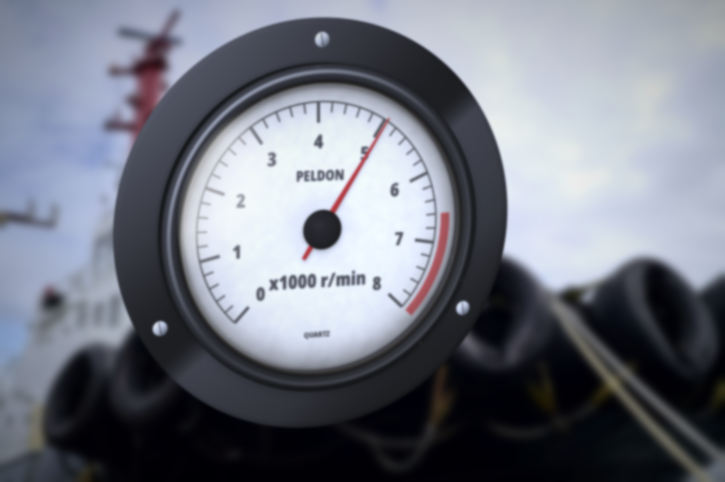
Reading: 5000 rpm
